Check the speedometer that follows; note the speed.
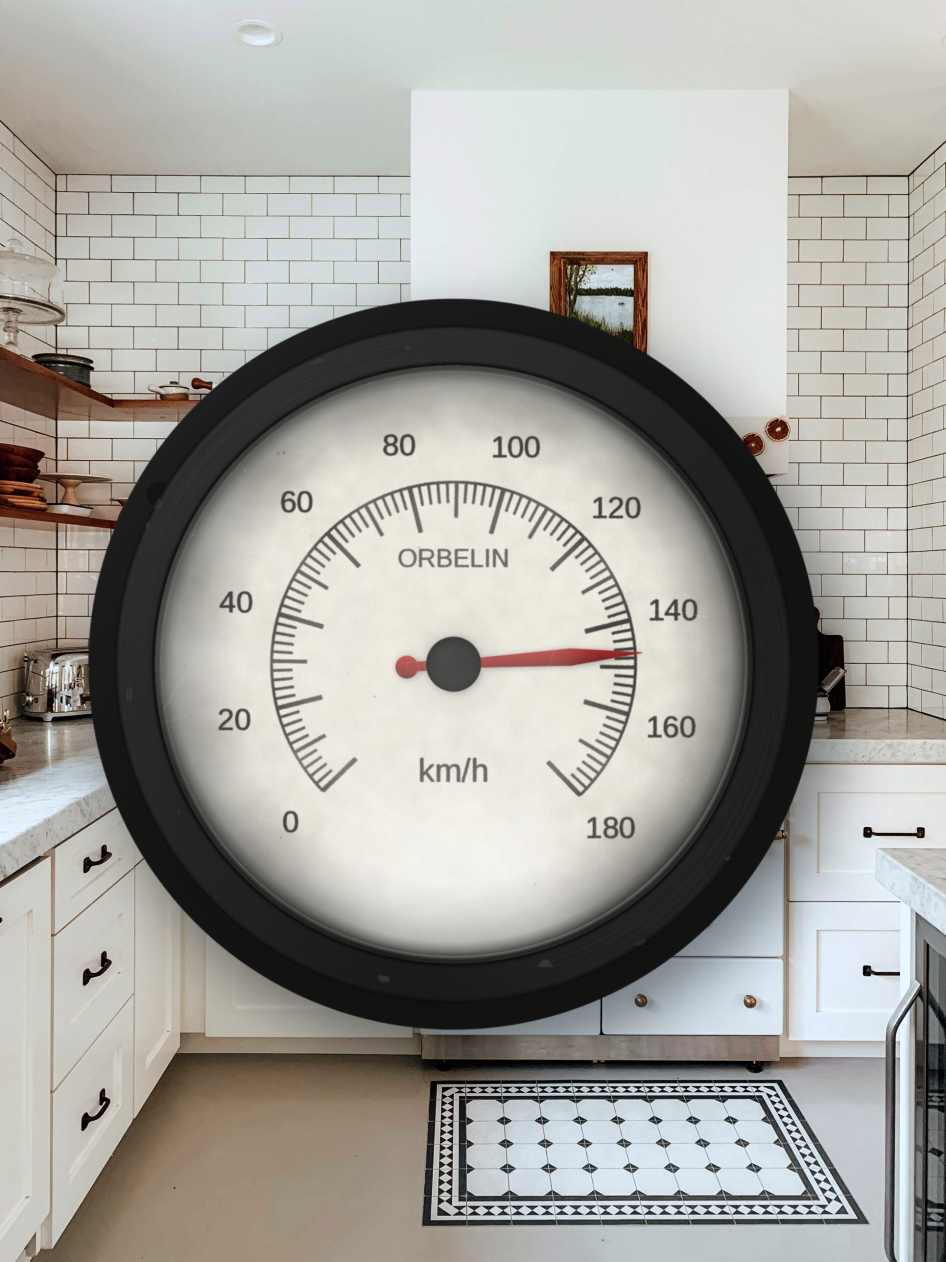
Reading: 147 km/h
